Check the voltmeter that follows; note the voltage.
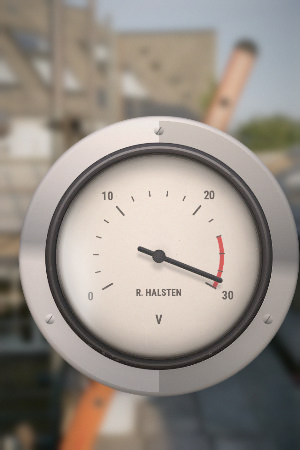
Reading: 29 V
